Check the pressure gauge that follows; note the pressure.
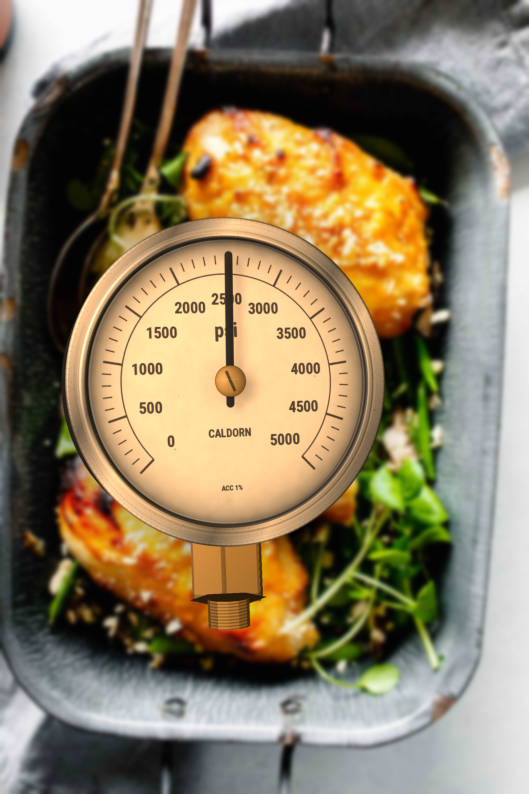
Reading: 2500 psi
